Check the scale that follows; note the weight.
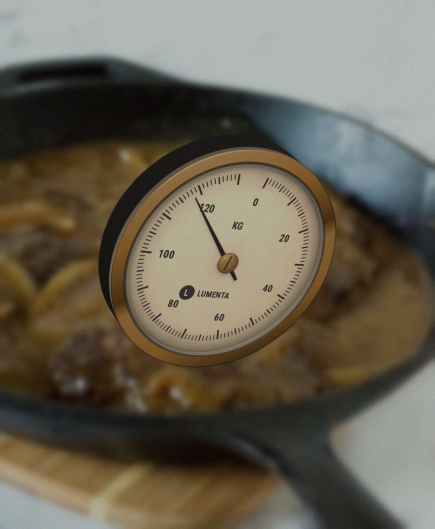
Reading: 118 kg
